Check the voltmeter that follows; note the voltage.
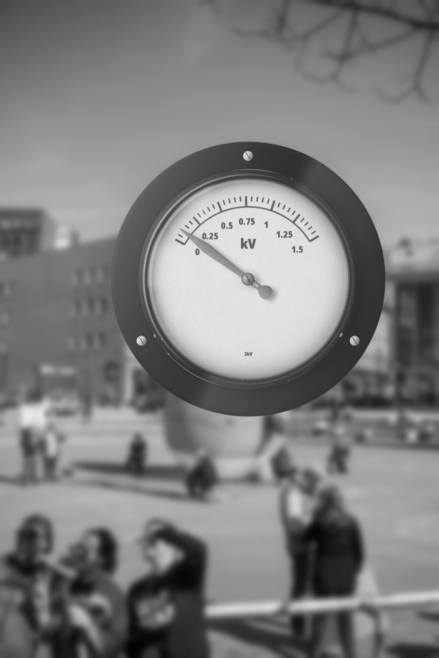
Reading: 0.1 kV
